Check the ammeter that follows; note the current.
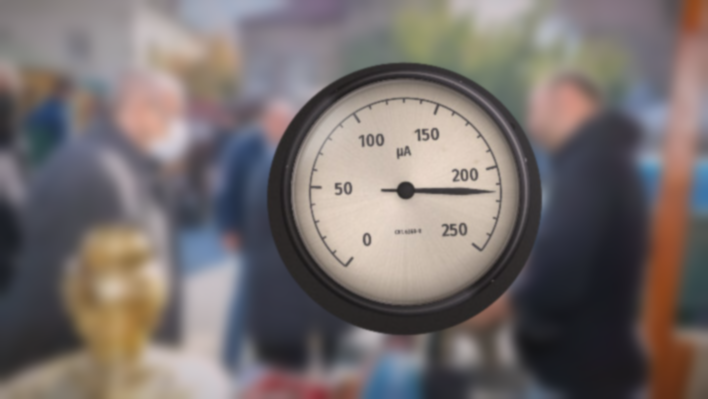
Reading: 215 µA
